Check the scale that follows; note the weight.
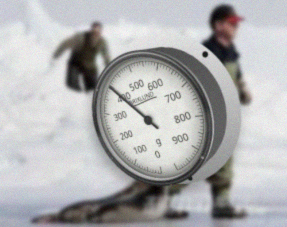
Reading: 400 g
